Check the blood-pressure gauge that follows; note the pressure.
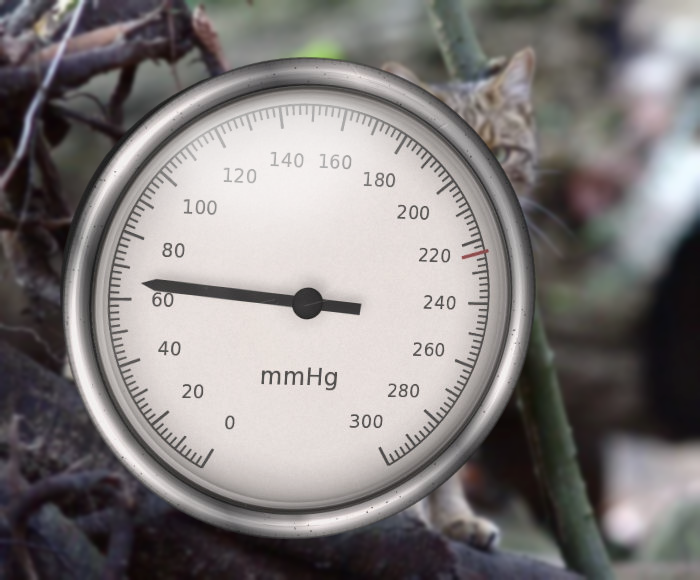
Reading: 66 mmHg
